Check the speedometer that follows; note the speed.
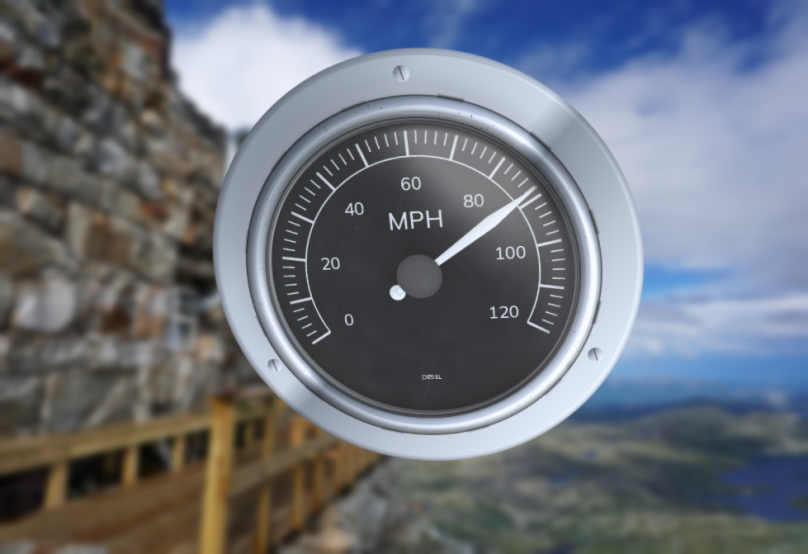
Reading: 88 mph
